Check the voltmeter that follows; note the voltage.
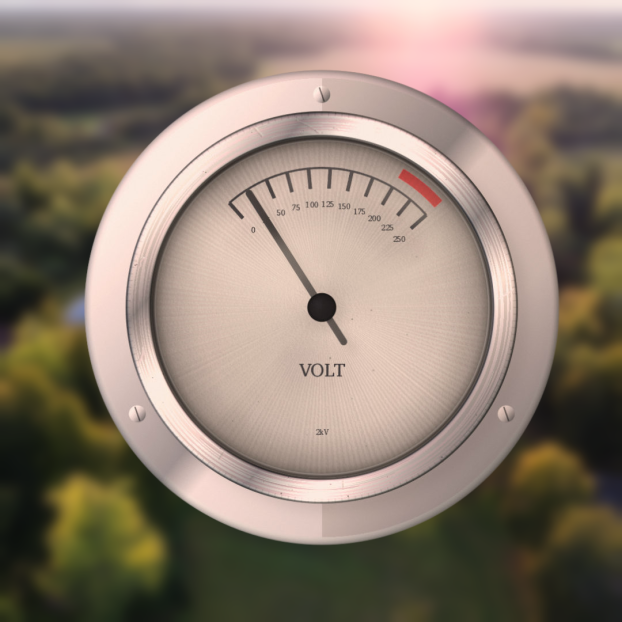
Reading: 25 V
